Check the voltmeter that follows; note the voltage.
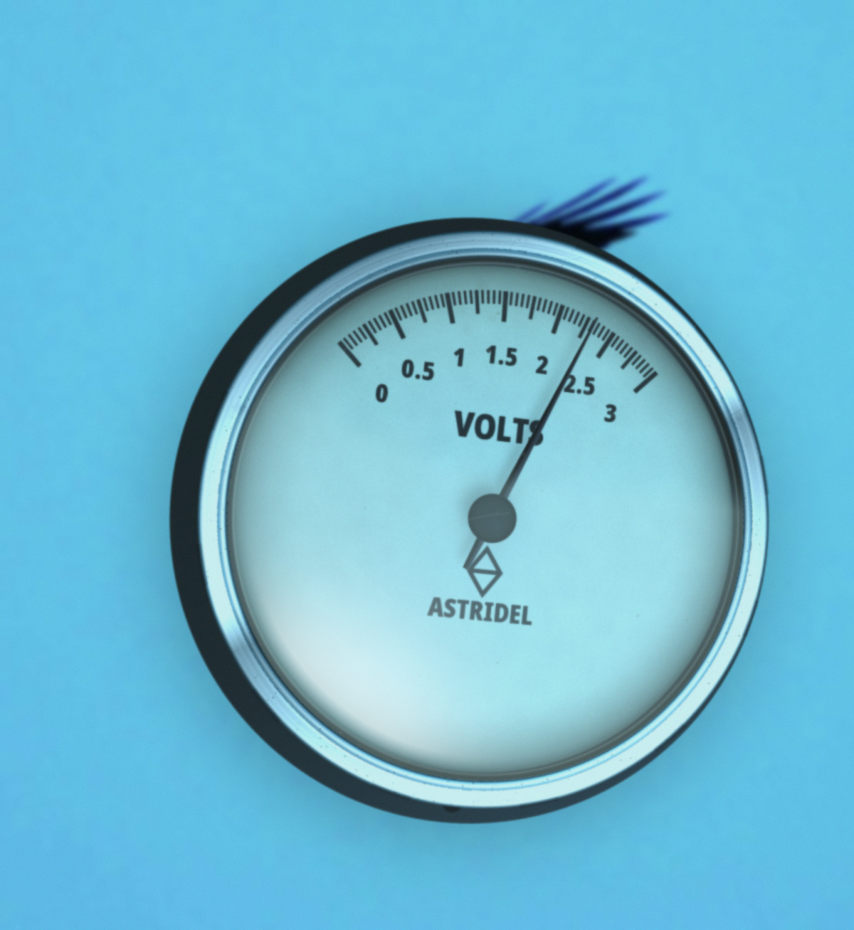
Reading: 2.3 V
